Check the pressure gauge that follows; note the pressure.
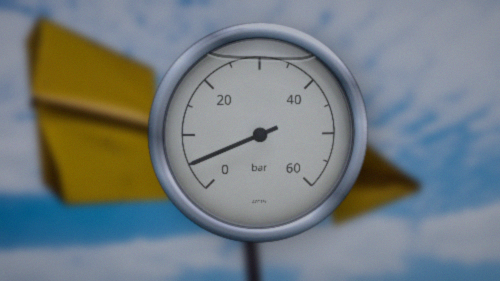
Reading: 5 bar
